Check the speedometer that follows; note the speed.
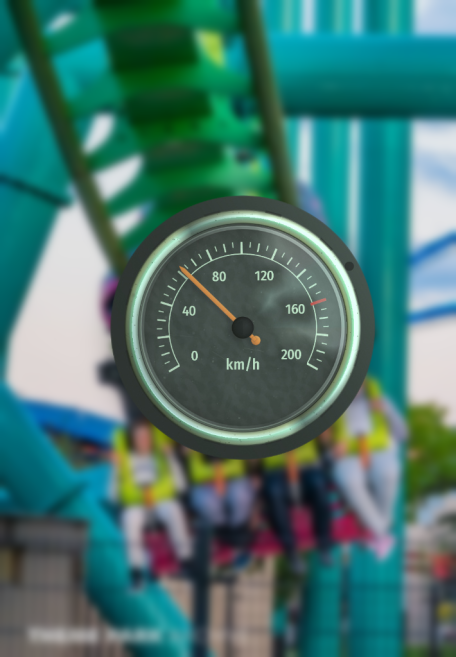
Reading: 62.5 km/h
